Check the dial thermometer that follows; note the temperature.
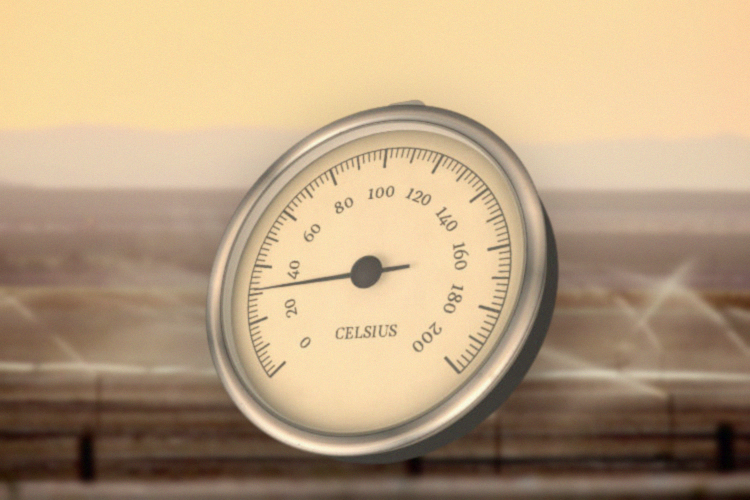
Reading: 30 °C
